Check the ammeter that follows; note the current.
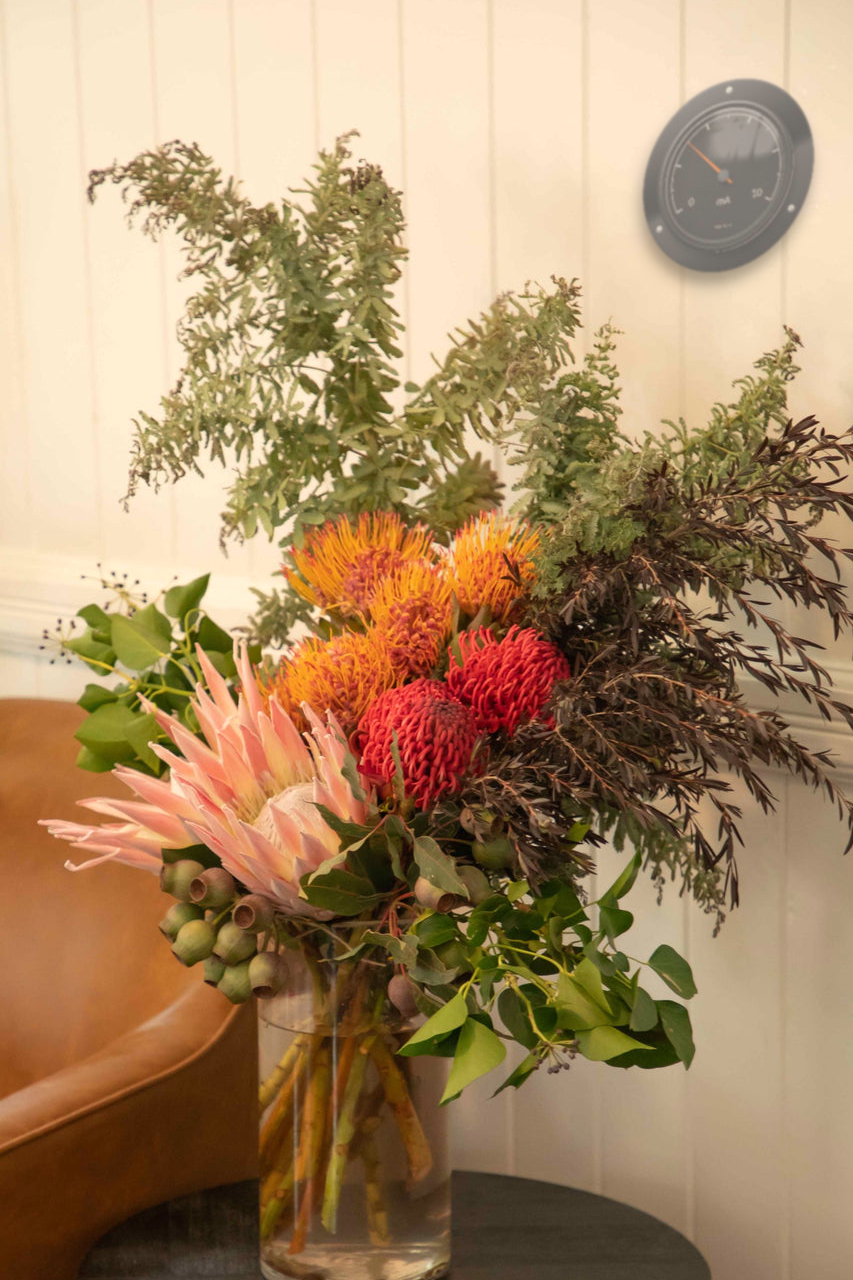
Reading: 3 mA
